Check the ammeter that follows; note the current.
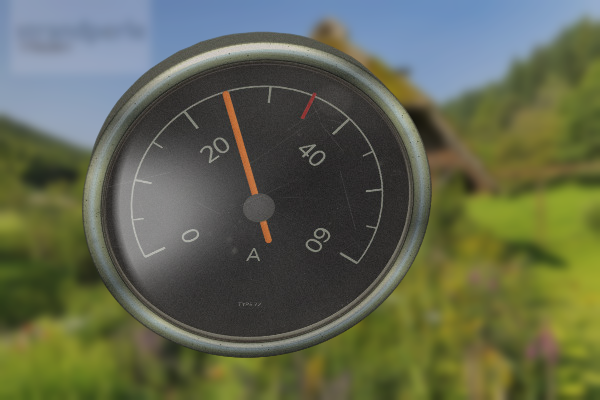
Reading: 25 A
